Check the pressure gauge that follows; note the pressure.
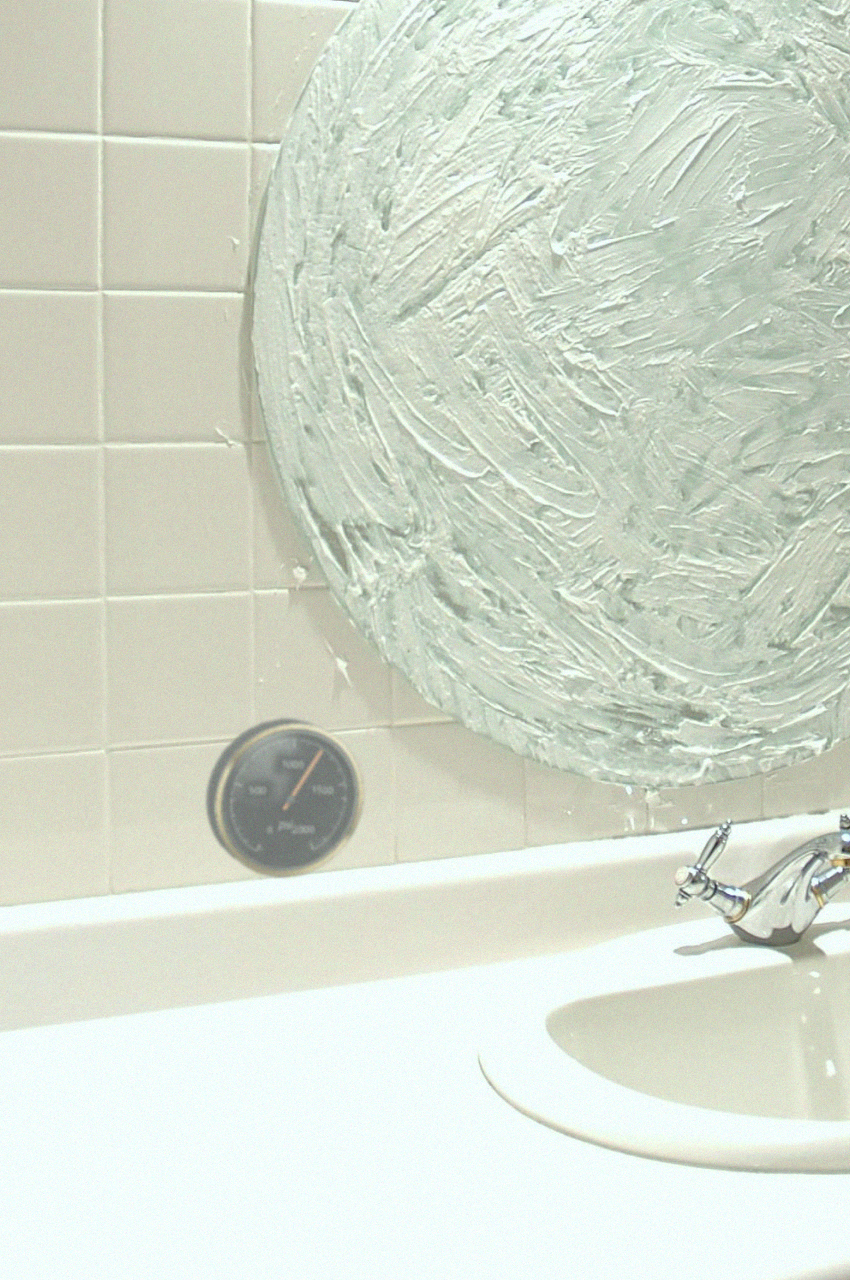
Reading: 1200 psi
